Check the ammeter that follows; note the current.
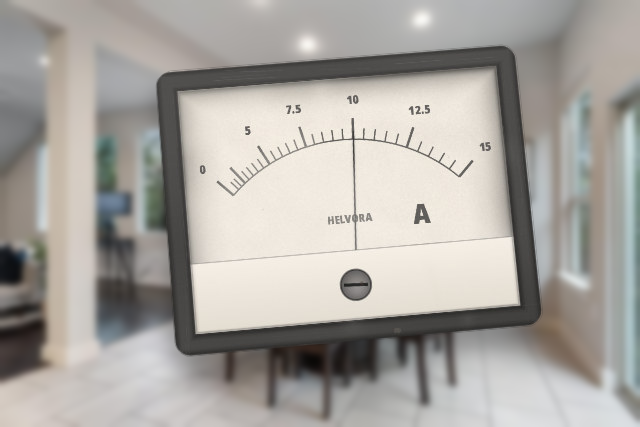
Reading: 10 A
